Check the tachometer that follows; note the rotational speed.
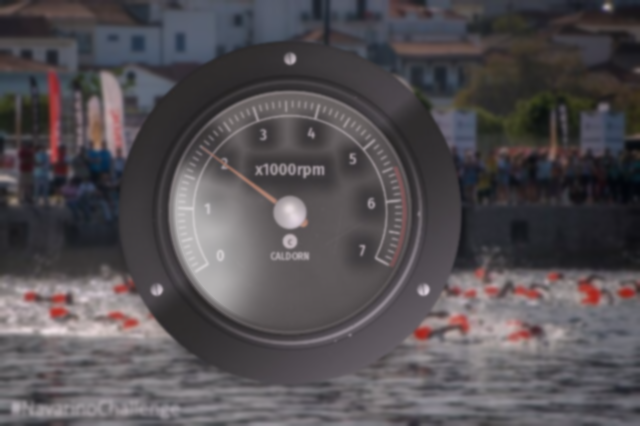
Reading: 2000 rpm
